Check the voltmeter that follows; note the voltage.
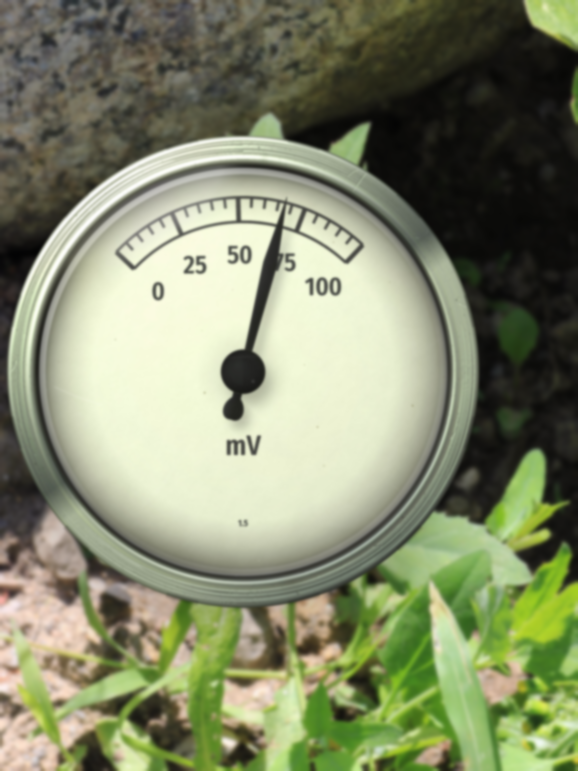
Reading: 67.5 mV
